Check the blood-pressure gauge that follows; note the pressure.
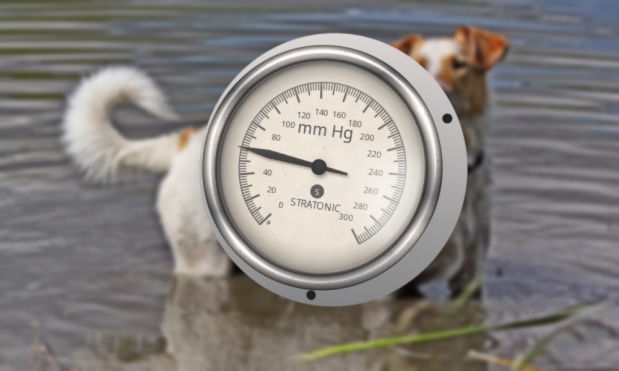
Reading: 60 mmHg
